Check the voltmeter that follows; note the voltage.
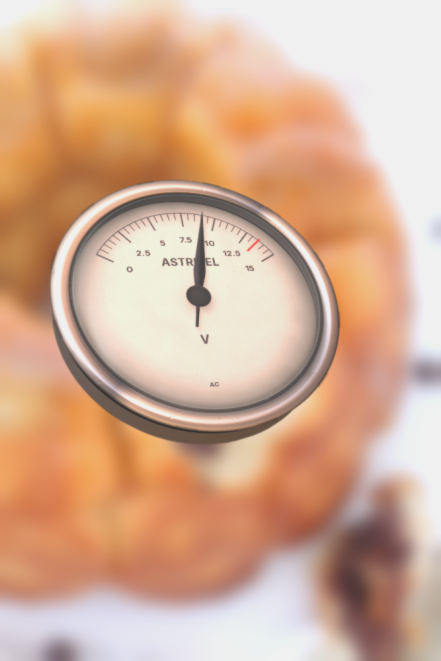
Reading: 9 V
